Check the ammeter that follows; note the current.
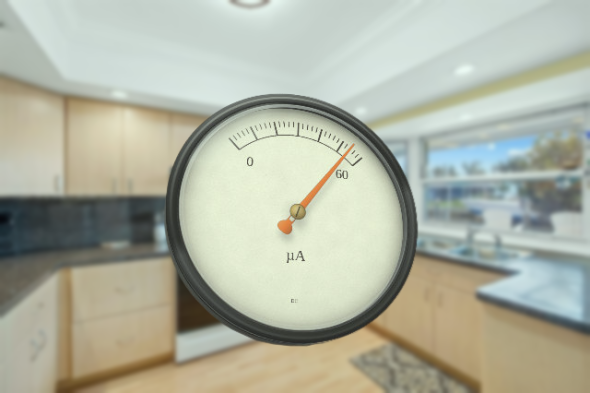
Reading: 54 µA
